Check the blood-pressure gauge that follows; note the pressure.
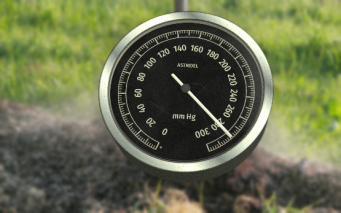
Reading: 280 mmHg
